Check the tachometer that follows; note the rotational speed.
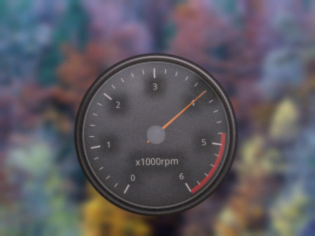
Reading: 4000 rpm
